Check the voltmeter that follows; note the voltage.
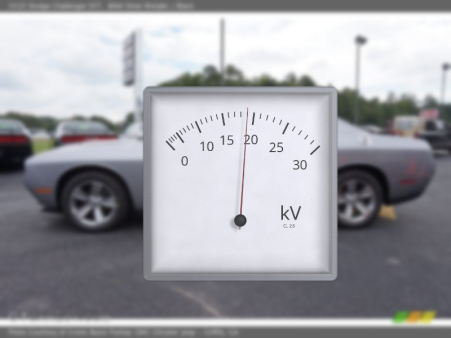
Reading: 19 kV
